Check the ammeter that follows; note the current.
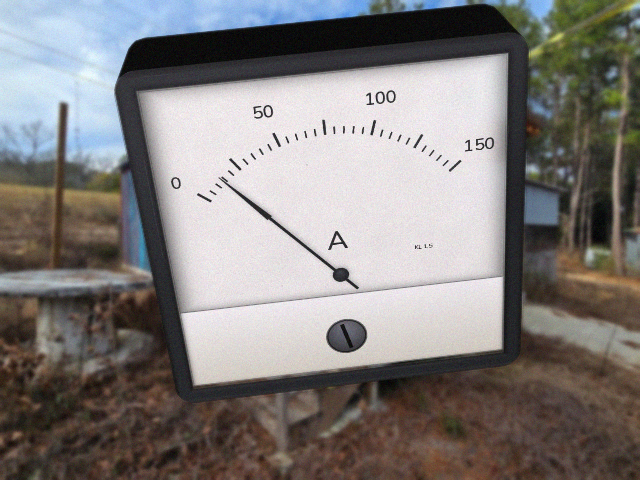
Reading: 15 A
